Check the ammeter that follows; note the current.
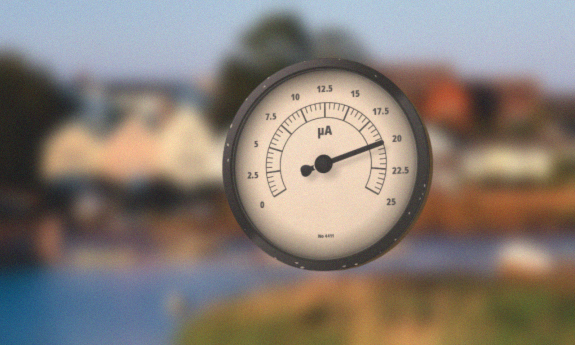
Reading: 20 µA
